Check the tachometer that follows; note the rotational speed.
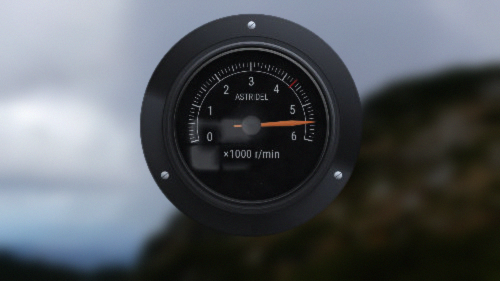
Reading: 5500 rpm
